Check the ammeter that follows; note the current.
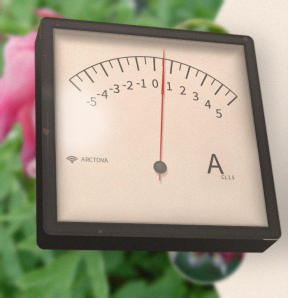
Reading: 0.5 A
